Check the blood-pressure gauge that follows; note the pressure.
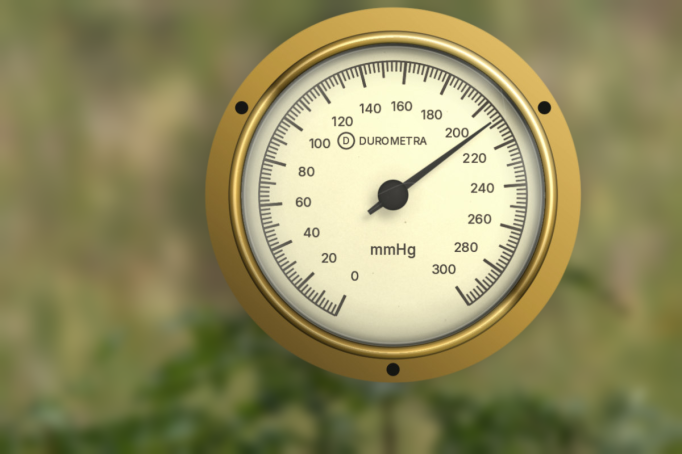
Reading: 208 mmHg
